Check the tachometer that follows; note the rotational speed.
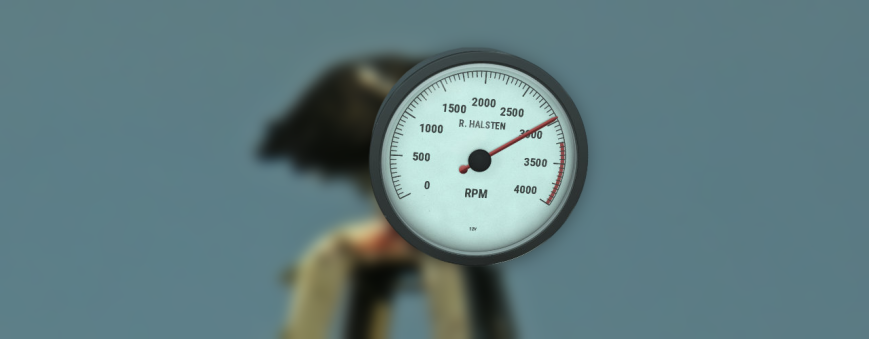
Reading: 2950 rpm
